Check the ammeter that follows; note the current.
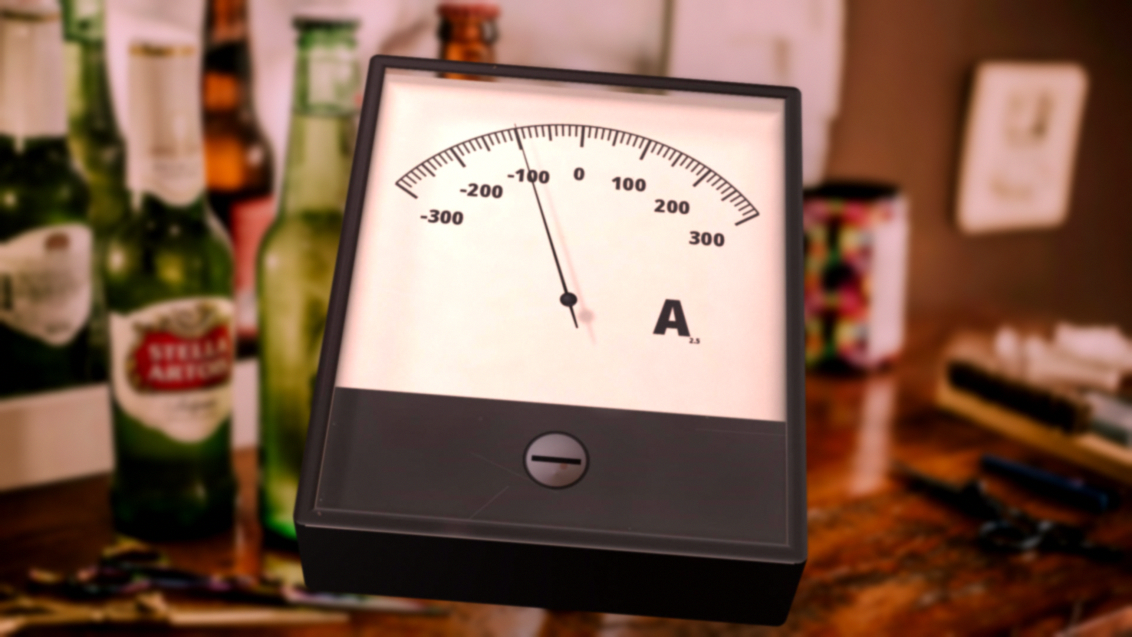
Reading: -100 A
